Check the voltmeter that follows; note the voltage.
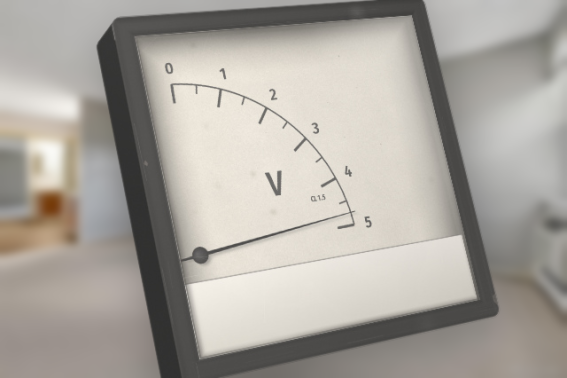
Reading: 4.75 V
